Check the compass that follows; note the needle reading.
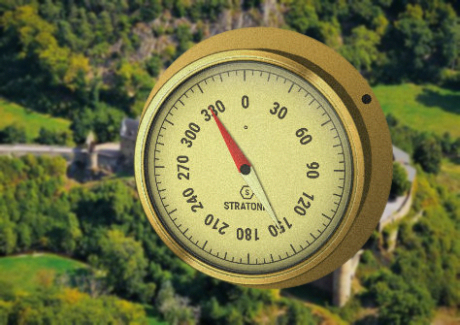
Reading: 330 °
